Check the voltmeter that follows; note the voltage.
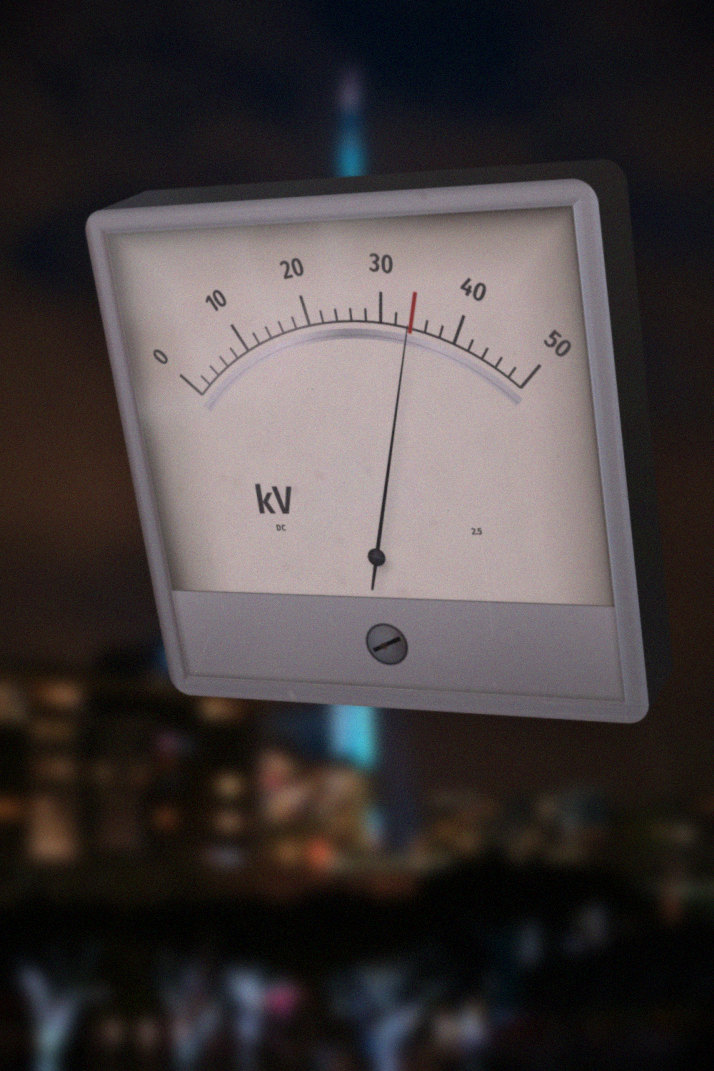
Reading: 34 kV
